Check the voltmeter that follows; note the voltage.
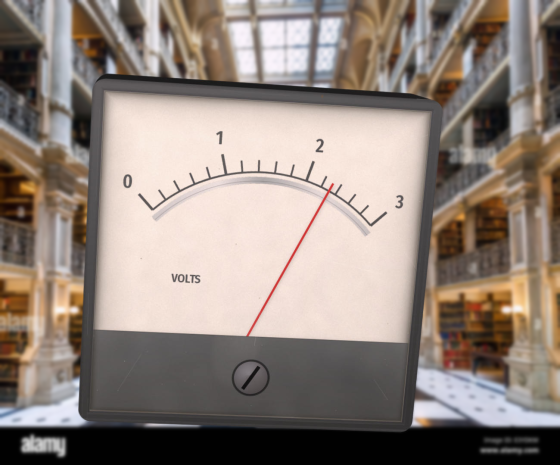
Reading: 2.3 V
